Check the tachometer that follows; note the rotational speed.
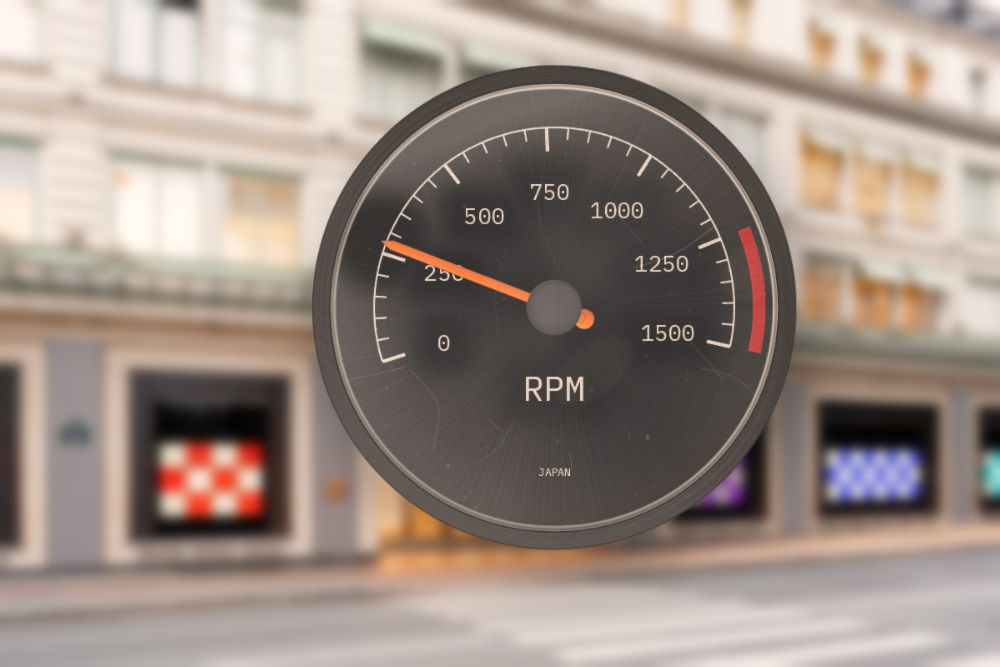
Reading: 275 rpm
